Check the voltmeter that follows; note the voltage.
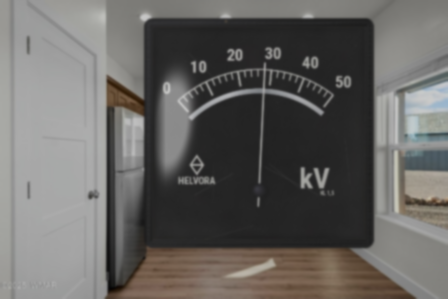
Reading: 28 kV
